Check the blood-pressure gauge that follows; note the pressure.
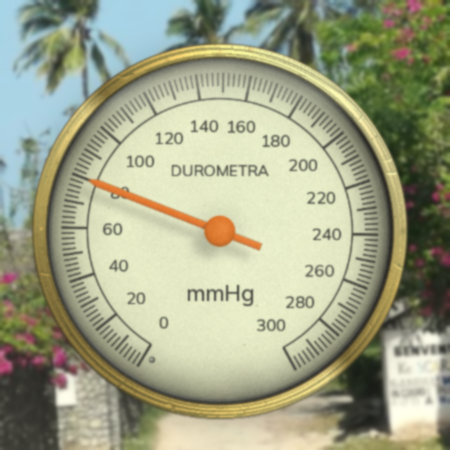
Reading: 80 mmHg
